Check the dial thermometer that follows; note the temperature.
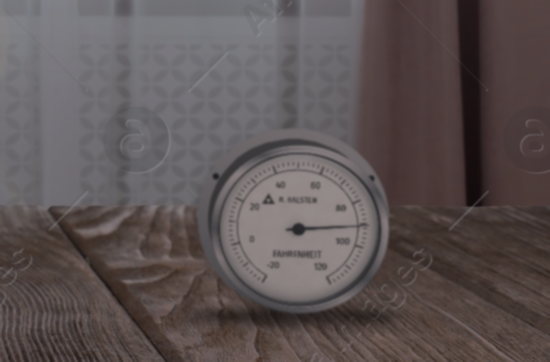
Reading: 90 °F
